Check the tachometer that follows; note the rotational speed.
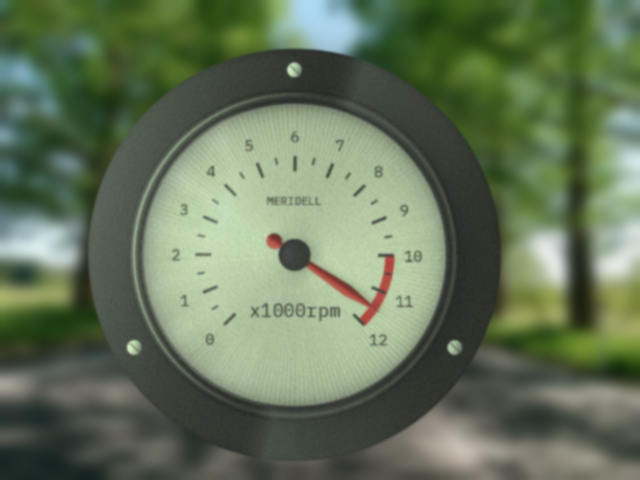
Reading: 11500 rpm
